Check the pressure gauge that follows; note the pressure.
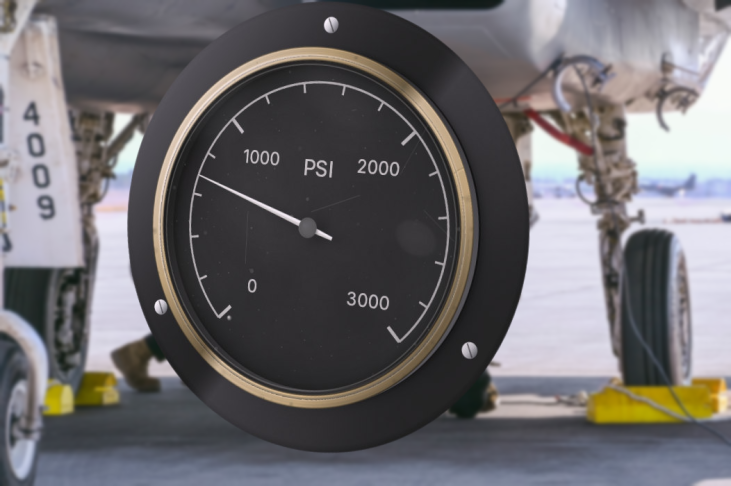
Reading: 700 psi
